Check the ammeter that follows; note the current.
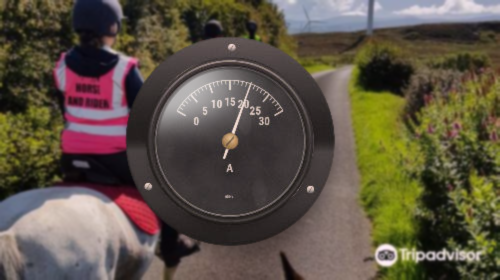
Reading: 20 A
